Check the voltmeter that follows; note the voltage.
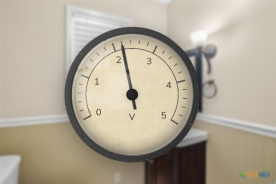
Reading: 2.2 V
